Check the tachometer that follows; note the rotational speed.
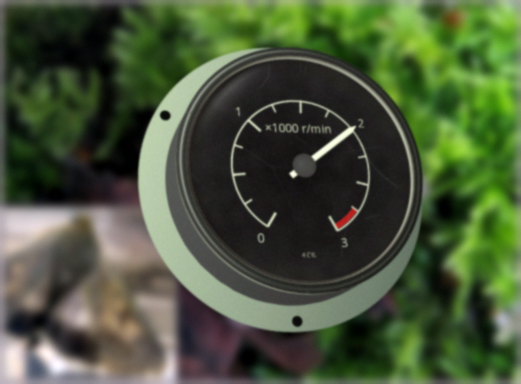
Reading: 2000 rpm
